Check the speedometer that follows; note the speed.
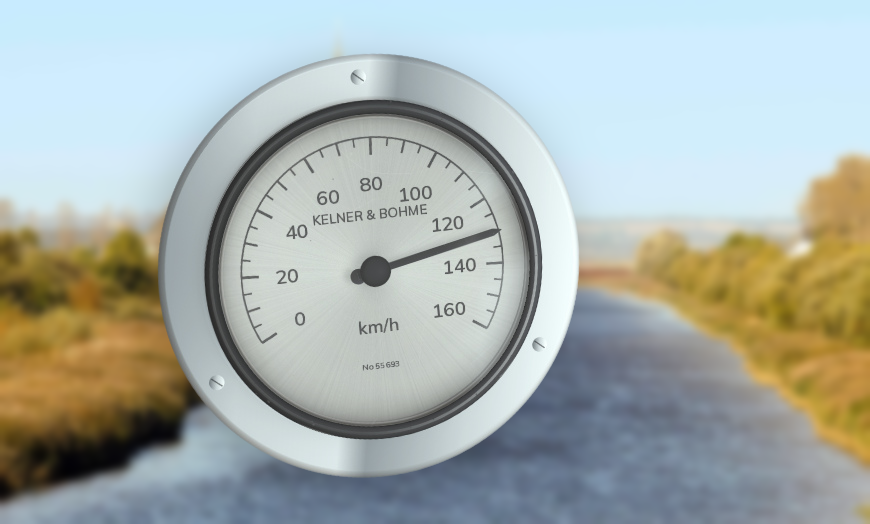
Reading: 130 km/h
